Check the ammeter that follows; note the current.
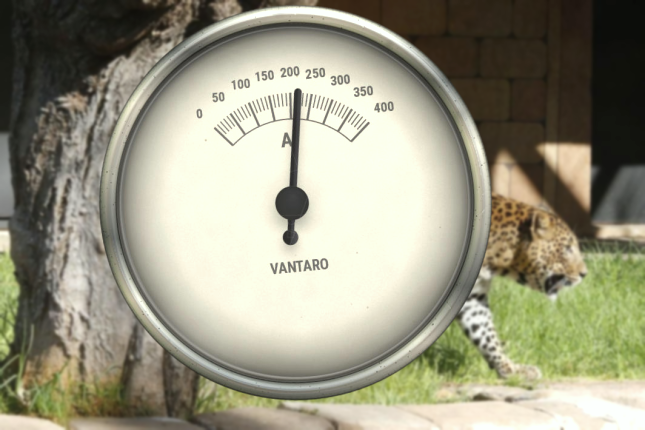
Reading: 220 A
